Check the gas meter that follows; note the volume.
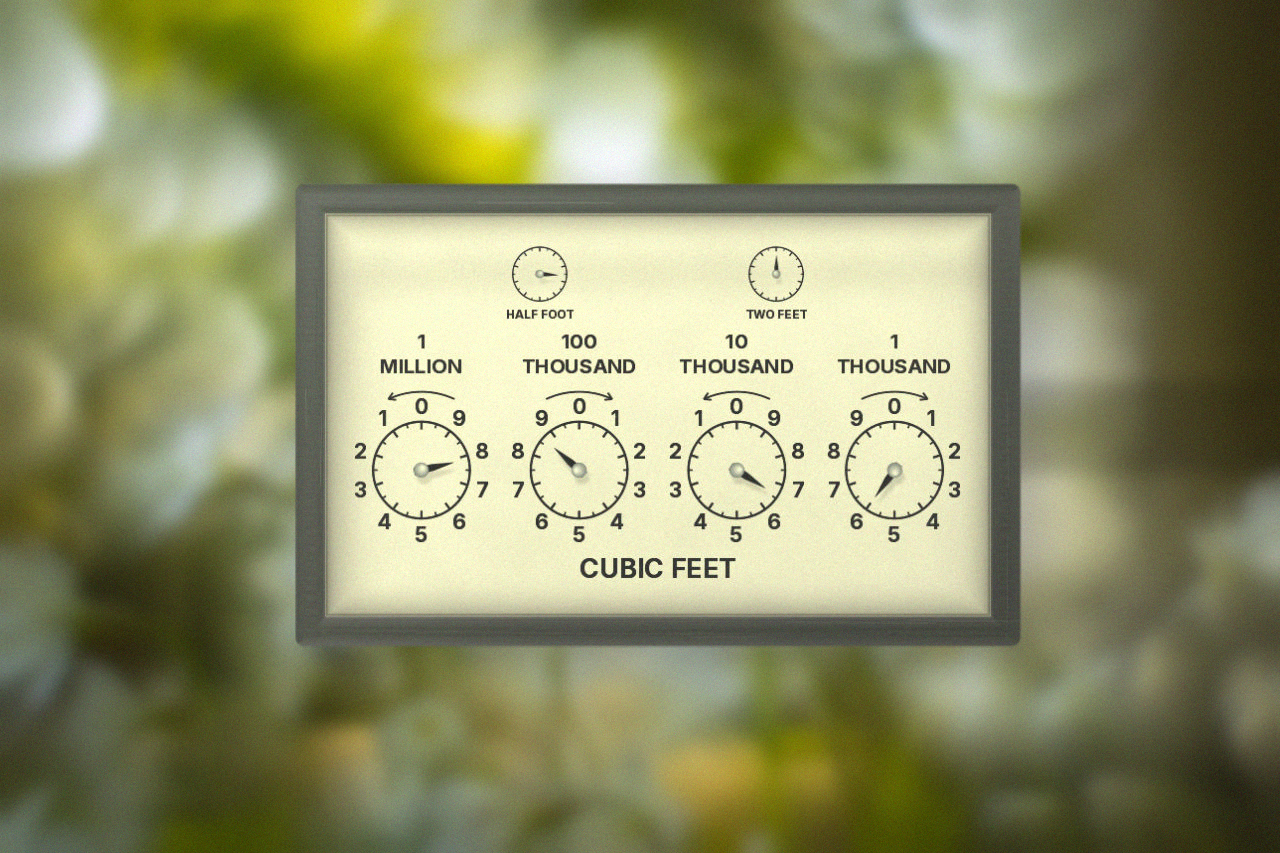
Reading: 786600 ft³
